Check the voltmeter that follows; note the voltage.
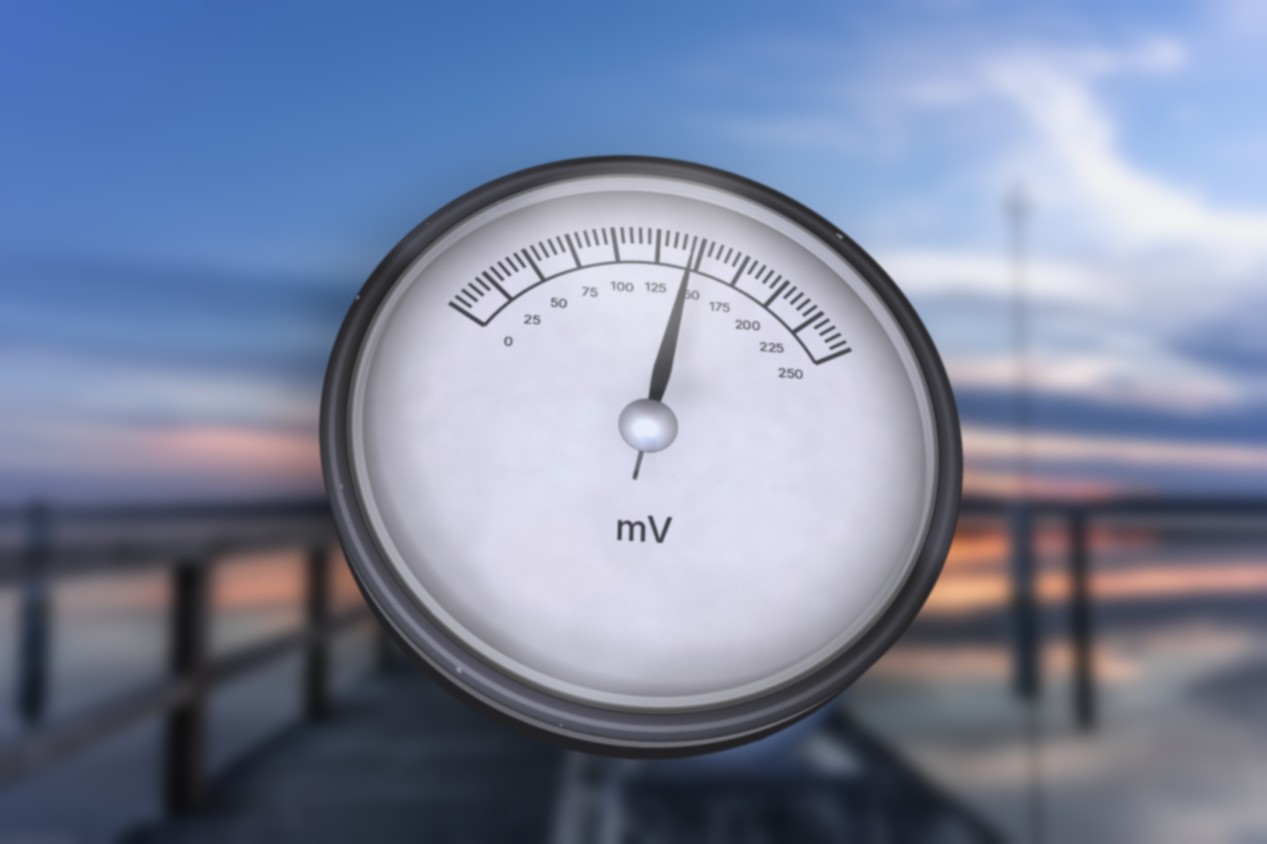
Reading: 145 mV
